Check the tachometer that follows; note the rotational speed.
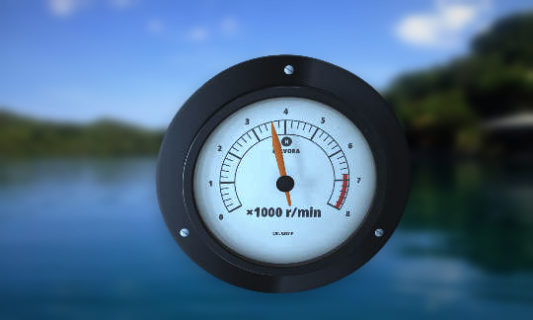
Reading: 3600 rpm
